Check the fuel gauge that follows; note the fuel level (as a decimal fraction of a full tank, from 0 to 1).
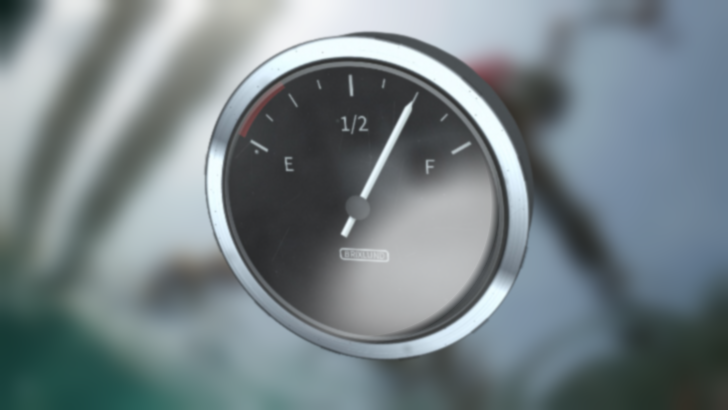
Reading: 0.75
